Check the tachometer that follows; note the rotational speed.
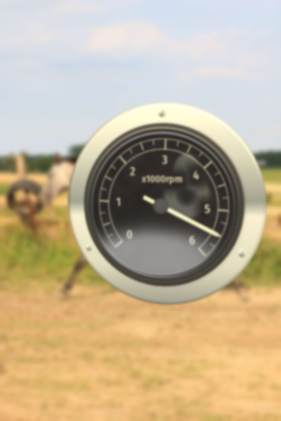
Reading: 5500 rpm
